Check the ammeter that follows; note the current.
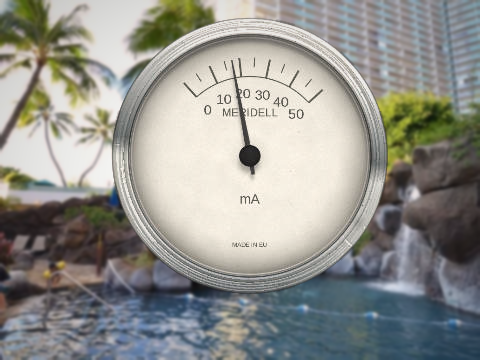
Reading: 17.5 mA
